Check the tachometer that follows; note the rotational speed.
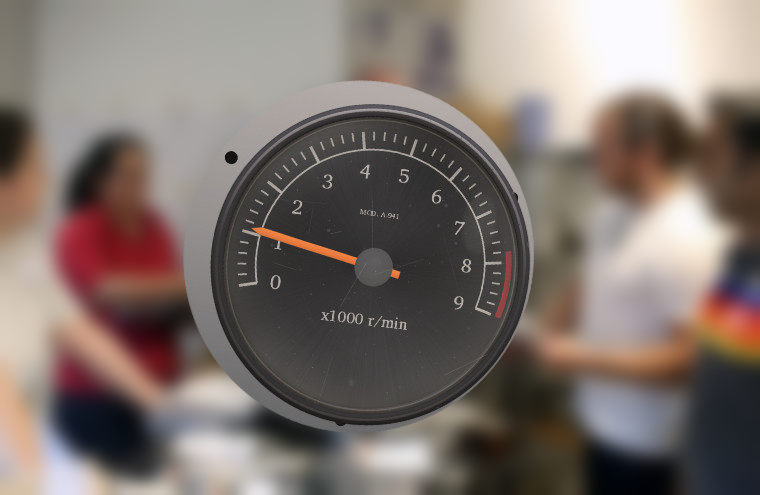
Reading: 1100 rpm
